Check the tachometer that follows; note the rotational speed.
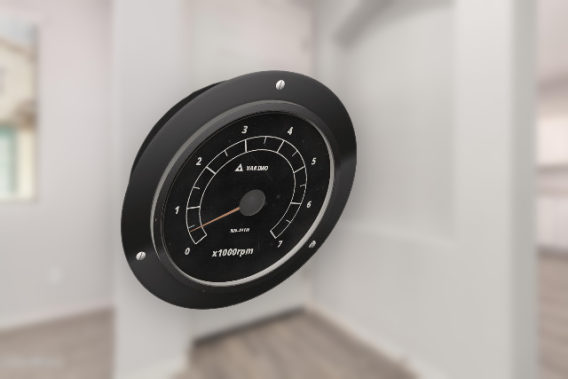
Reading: 500 rpm
